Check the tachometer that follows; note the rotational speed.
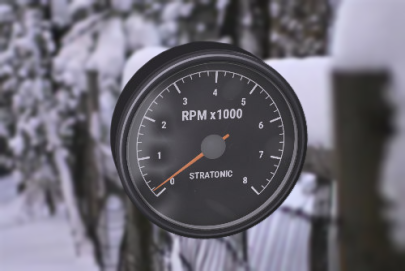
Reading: 200 rpm
